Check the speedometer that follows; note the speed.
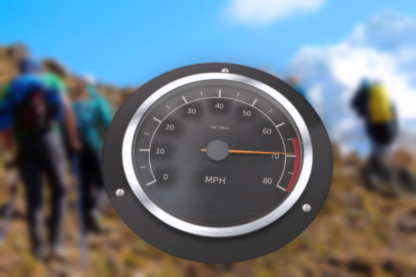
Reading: 70 mph
